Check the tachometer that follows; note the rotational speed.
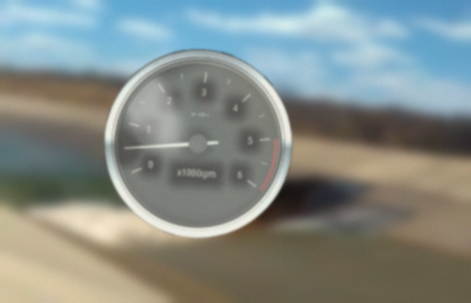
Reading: 500 rpm
